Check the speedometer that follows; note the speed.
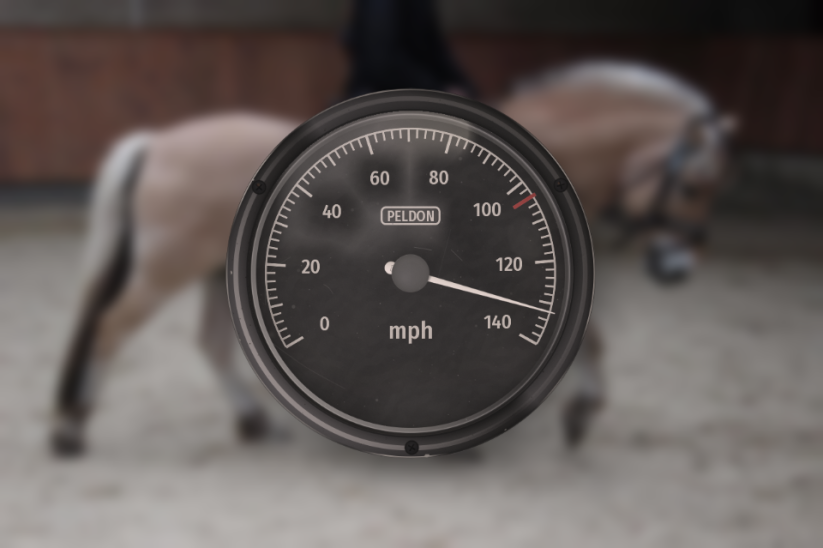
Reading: 132 mph
